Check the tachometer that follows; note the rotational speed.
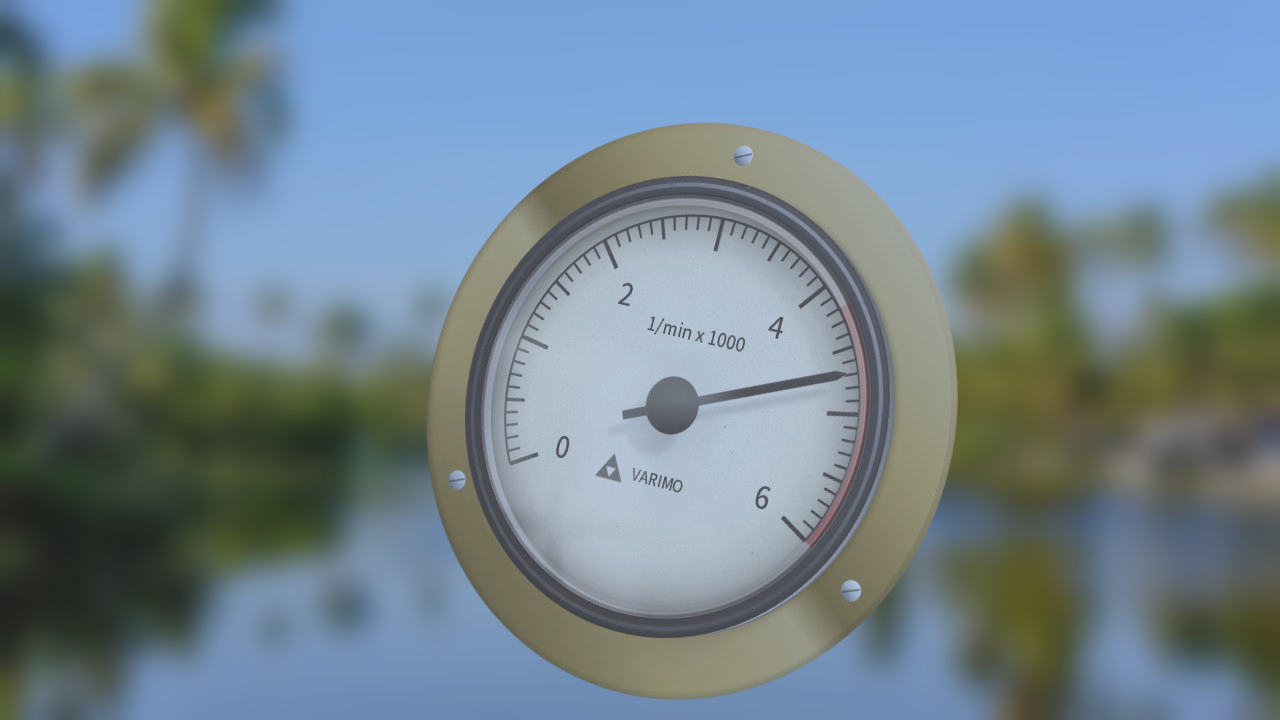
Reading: 4700 rpm
